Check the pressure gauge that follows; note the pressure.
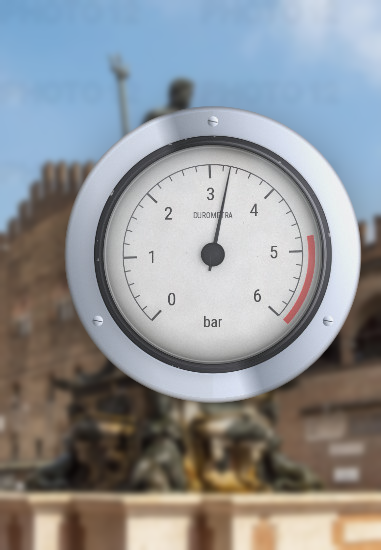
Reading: 3.3 bar
